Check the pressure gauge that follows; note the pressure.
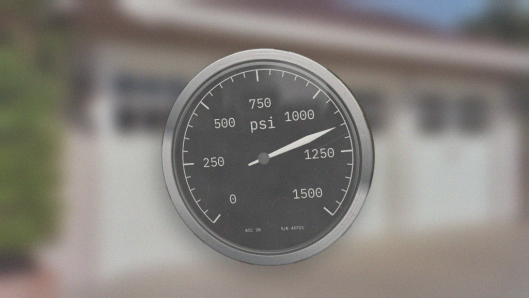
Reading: 1150 psi
